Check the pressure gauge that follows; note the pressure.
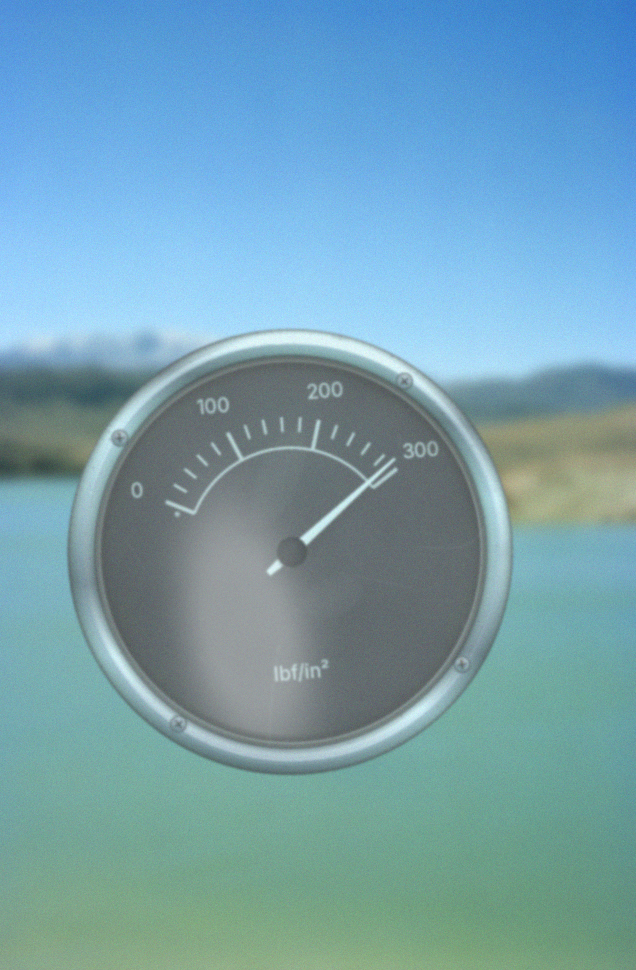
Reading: 290 psi
